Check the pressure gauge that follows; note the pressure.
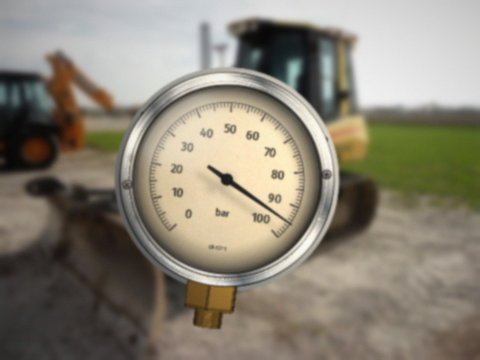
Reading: 95 bar
